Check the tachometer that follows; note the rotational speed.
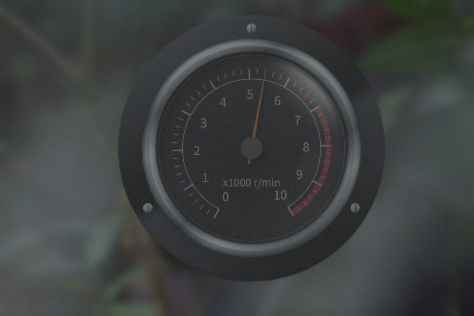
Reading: 5400 rpm
